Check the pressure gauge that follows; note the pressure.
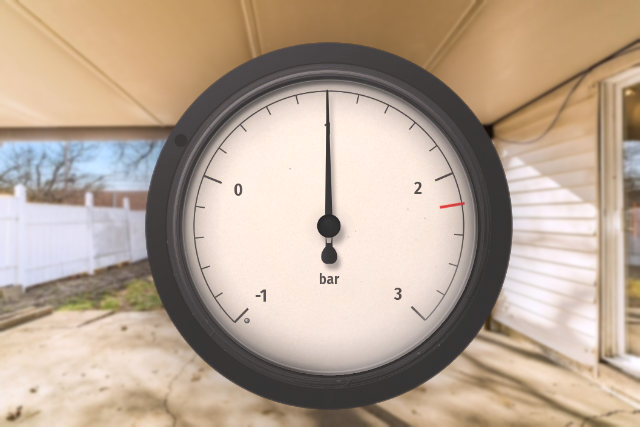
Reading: 1 bar
